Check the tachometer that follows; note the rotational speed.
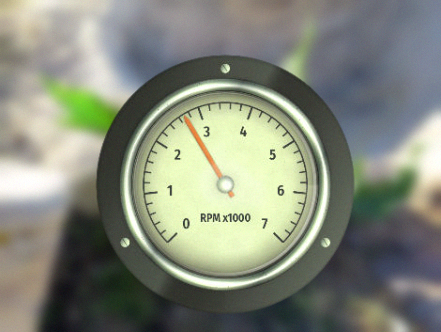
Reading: 2700 rpm
